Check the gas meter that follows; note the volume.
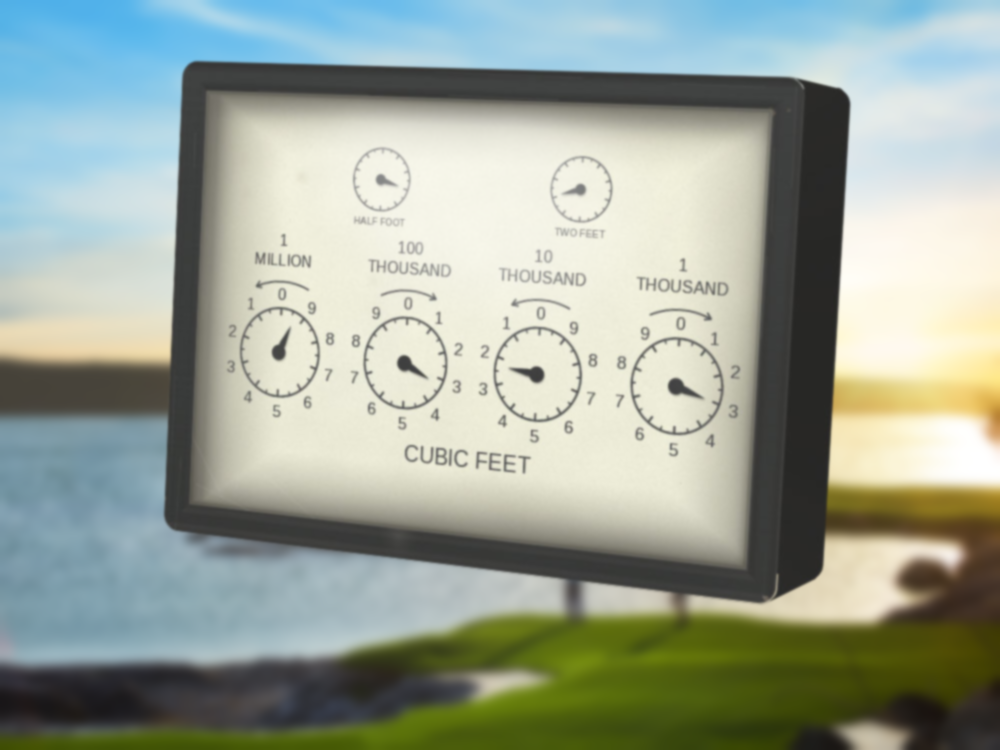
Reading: 932300 ft³
